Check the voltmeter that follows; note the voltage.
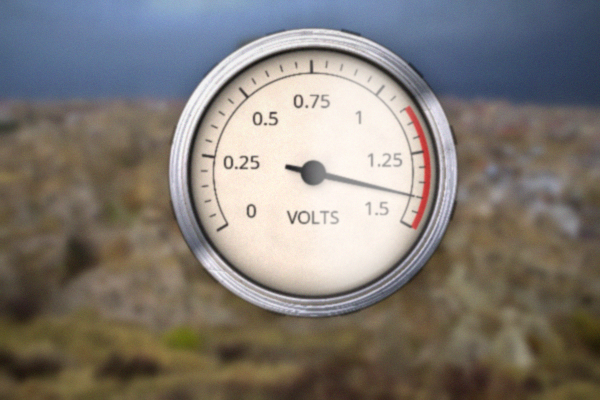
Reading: 1.4 V
